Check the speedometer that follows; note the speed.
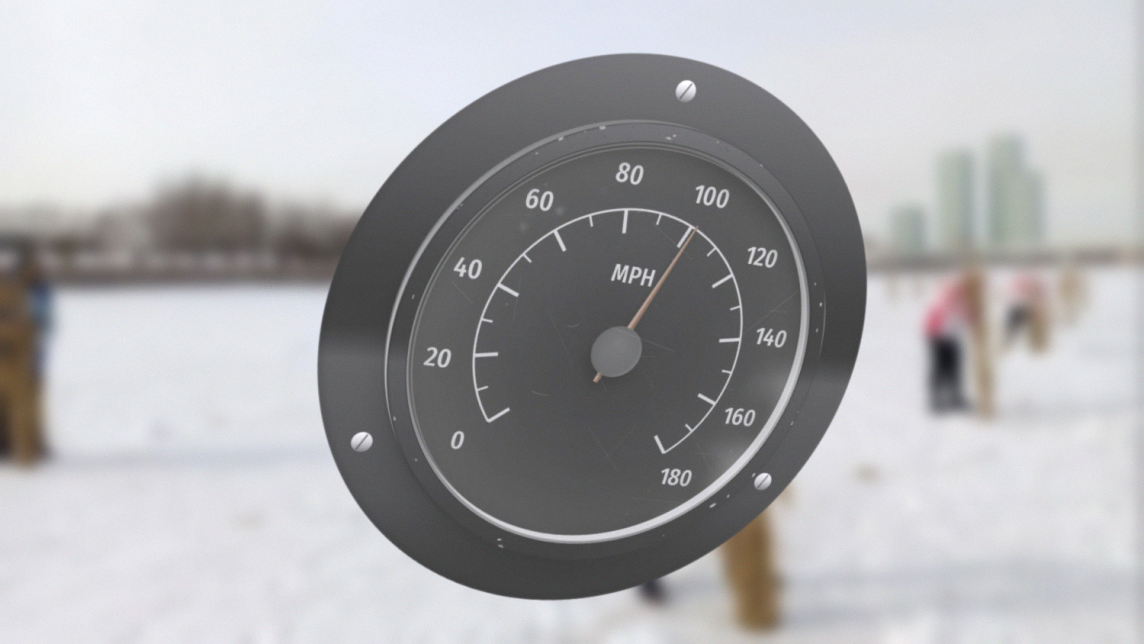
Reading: 100 mph
